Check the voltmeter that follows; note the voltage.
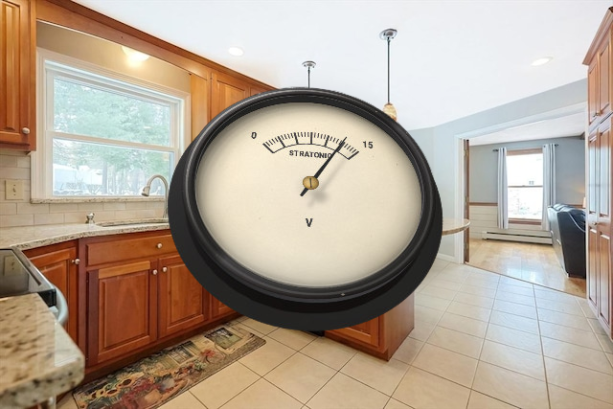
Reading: 12.5 V
